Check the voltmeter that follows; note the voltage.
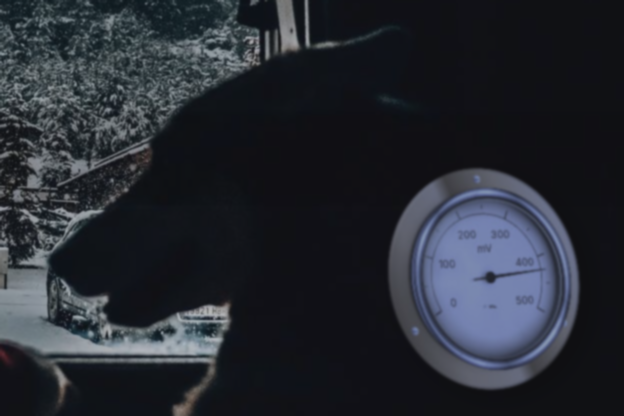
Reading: 425 mV
